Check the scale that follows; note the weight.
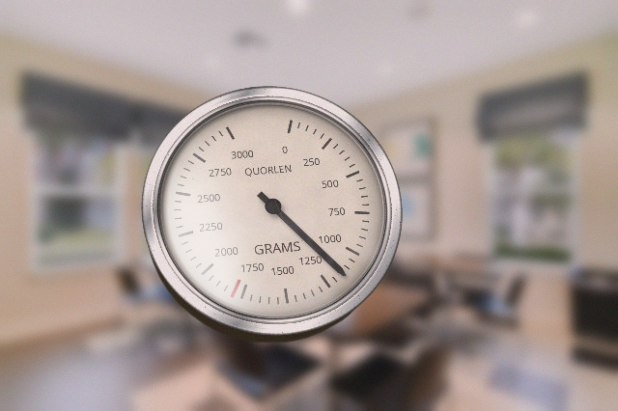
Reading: 1150 g
